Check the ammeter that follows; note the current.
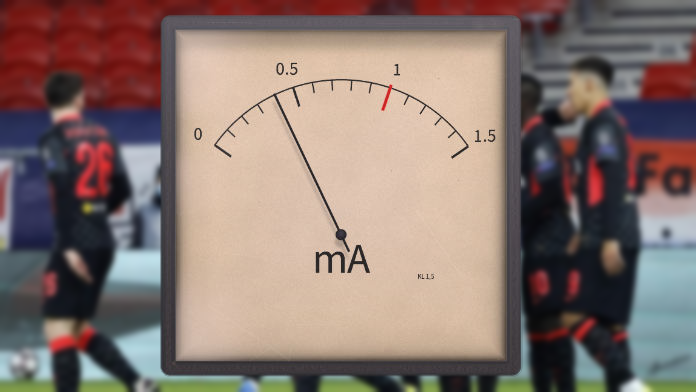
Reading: 0.4 mA
